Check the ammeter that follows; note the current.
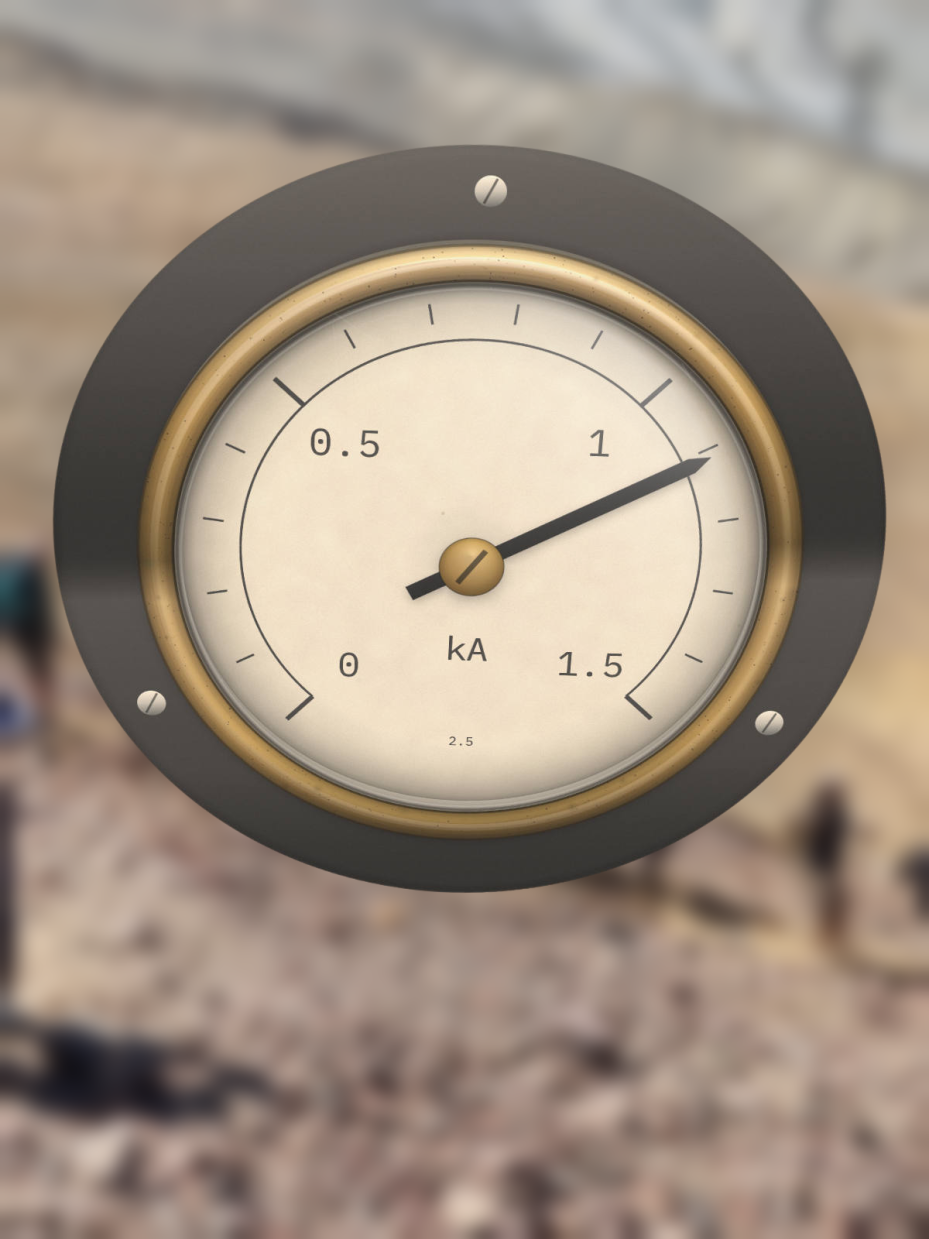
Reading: 1.1 kA
